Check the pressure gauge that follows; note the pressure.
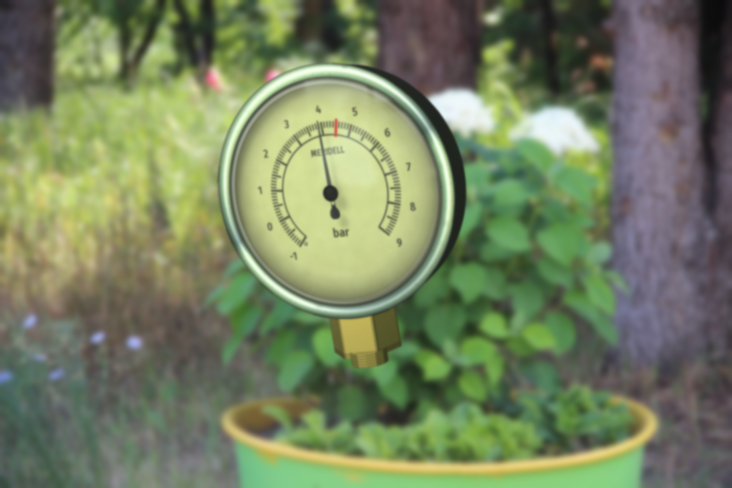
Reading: 4 bar
